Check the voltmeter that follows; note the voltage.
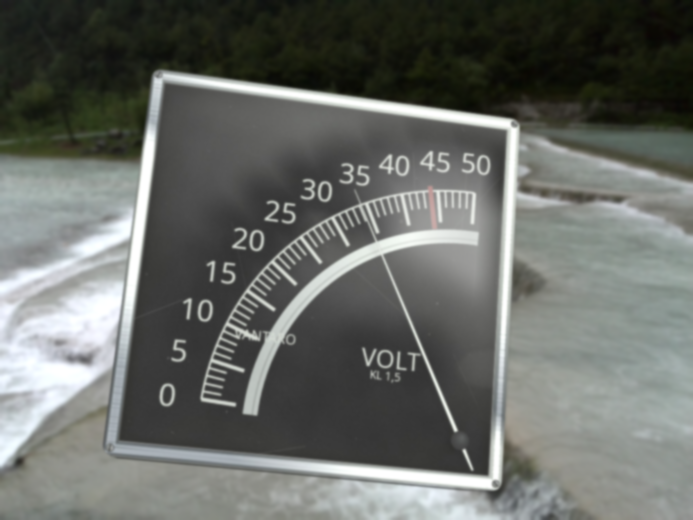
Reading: 34 V
